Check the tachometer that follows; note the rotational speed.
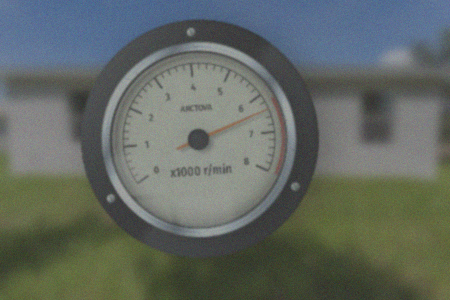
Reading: 6400 rpm
